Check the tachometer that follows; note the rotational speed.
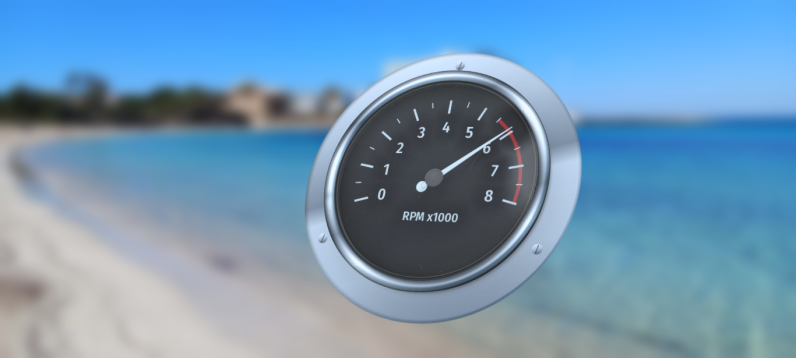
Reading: 6000 rpm
